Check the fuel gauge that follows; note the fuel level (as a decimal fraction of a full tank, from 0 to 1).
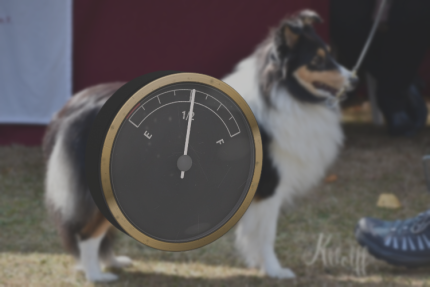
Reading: 0.5
